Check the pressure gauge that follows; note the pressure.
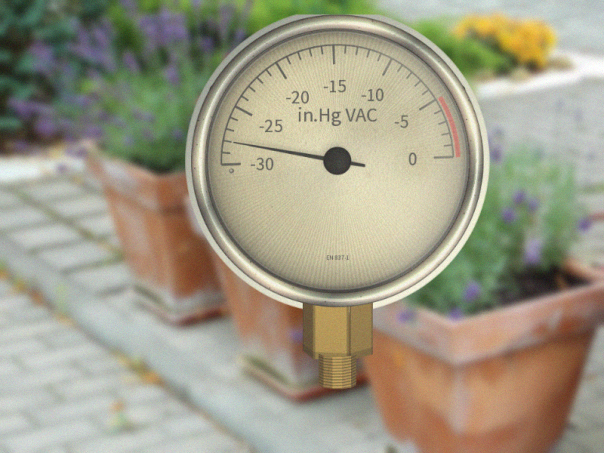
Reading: -28 inHg
